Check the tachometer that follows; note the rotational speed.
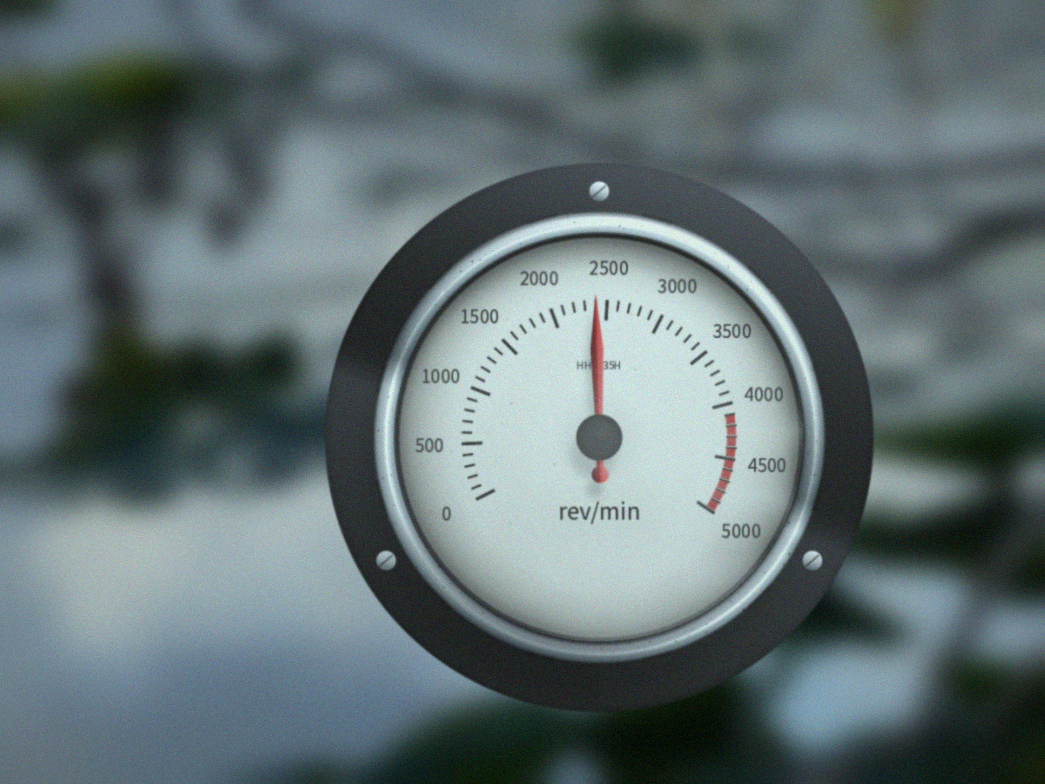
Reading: 2400 rpm
